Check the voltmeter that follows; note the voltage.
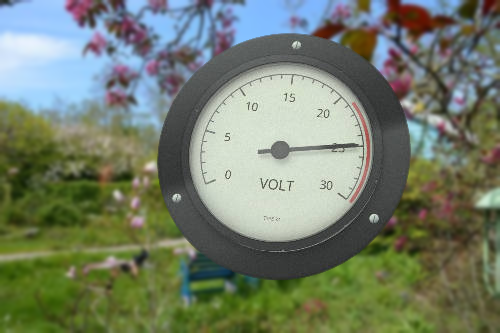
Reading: 25 V
